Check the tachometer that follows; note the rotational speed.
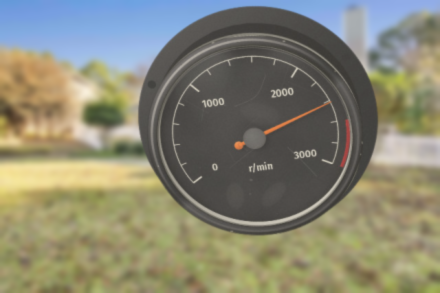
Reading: 2400 rpm
